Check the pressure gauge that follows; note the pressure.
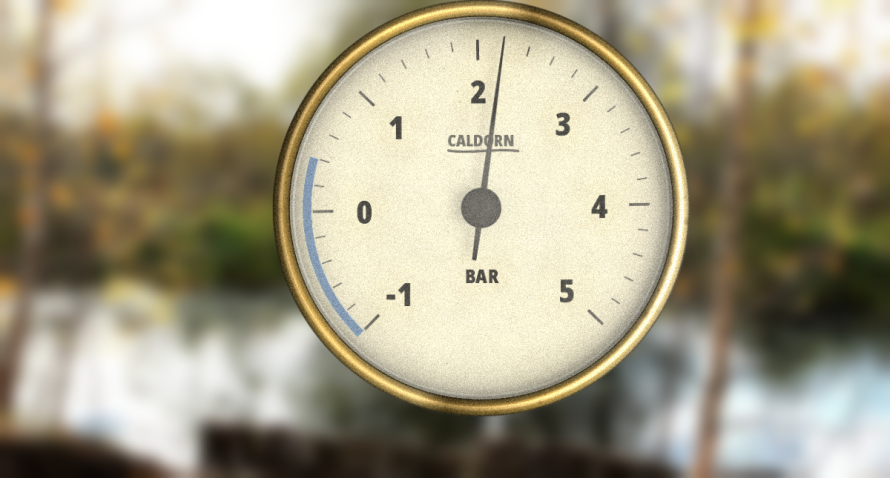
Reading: 2.2 bar
